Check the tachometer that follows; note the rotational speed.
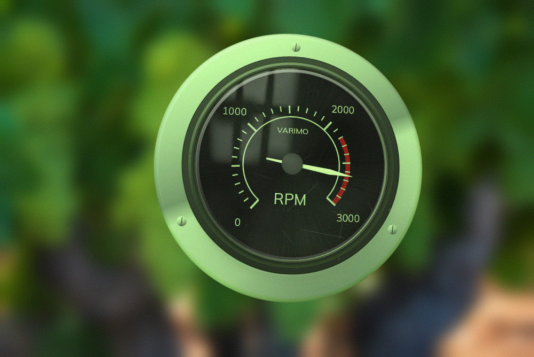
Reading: 2650 rpm
